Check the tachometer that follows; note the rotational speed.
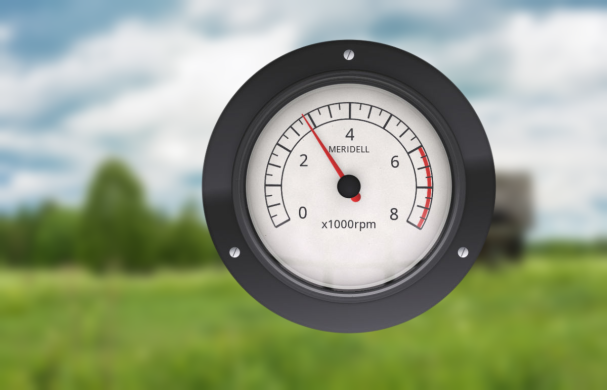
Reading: 2875 rpm
